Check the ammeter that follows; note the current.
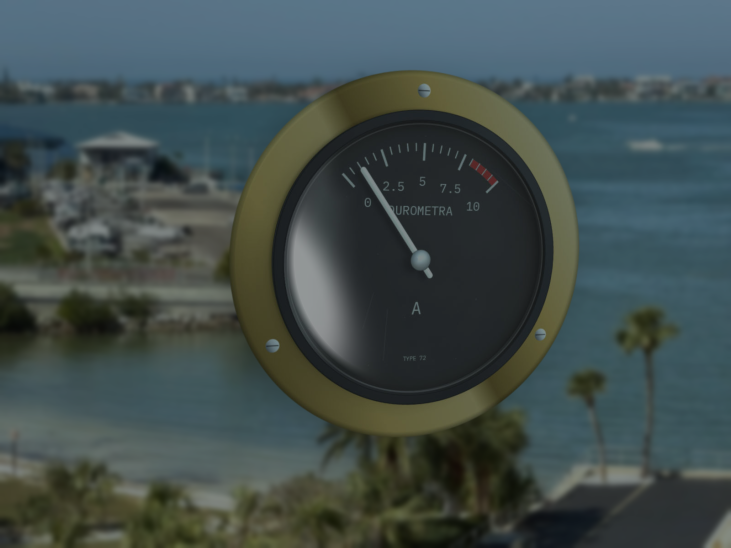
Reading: 1 A
